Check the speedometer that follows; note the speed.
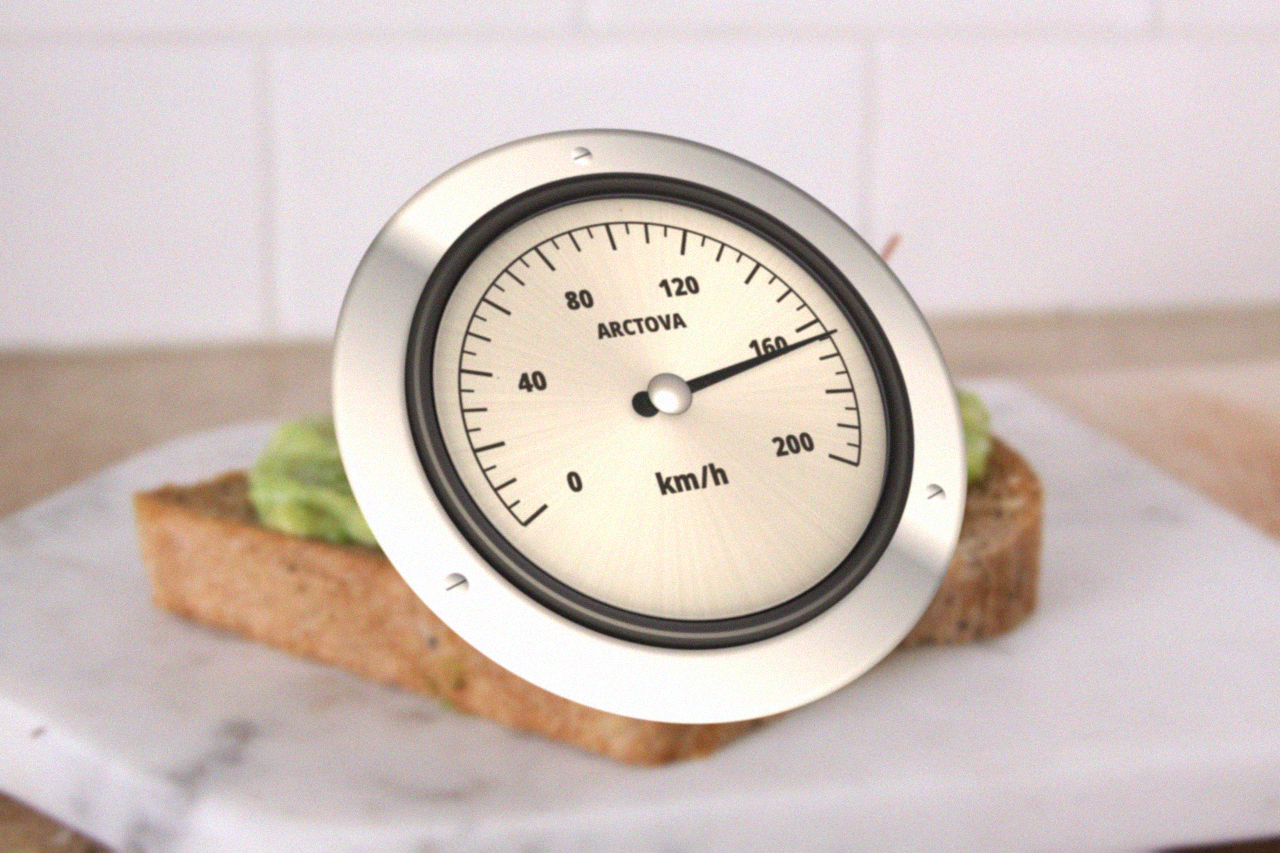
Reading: 165 km/h
